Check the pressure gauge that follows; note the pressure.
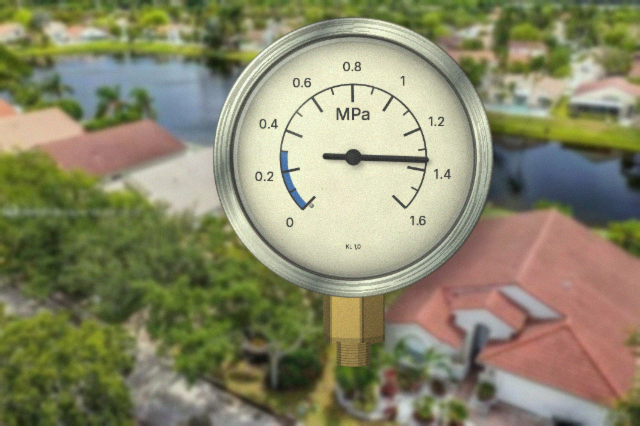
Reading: 1.35 MPa
